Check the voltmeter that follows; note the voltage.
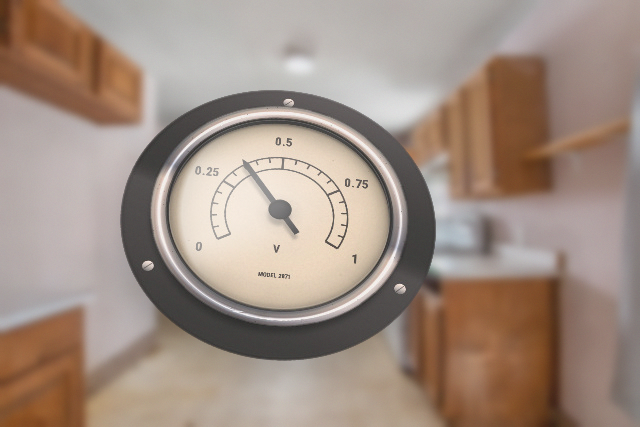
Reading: 0.35 V
